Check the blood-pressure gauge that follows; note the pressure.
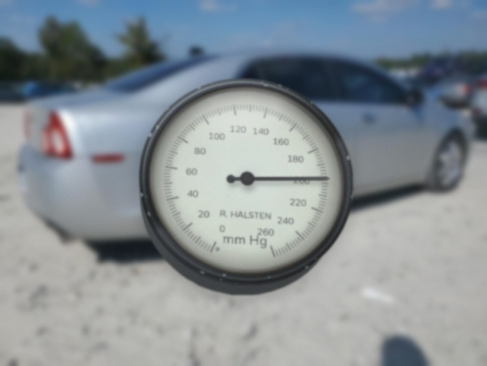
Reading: 200 mmHg
